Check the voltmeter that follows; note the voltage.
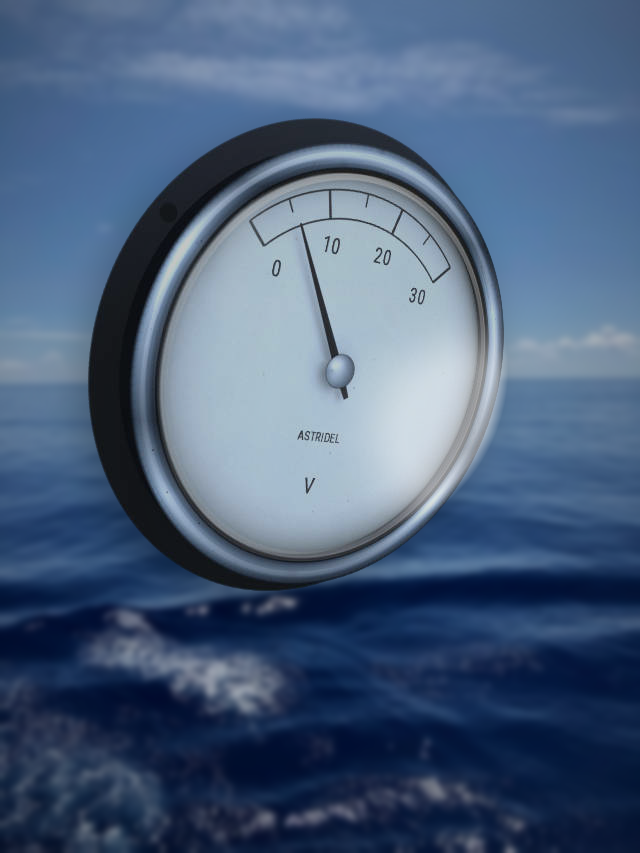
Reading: 5 V
